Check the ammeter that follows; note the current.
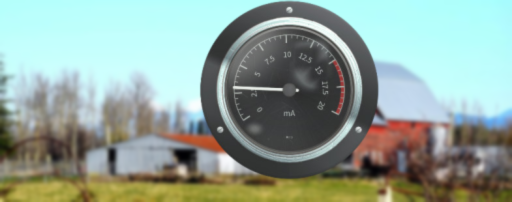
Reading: 3 mA
